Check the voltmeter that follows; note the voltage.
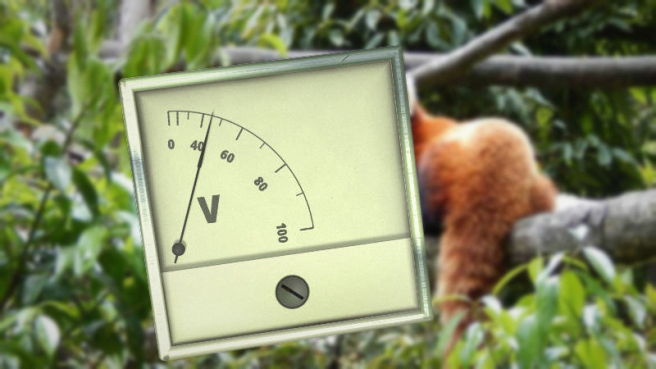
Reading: 45 V
